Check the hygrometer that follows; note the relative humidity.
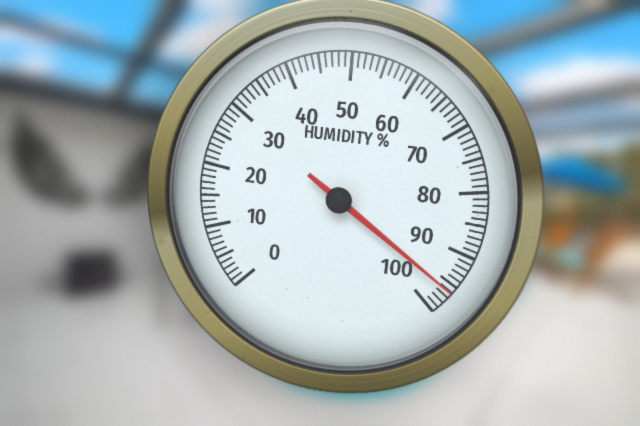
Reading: 96 %
